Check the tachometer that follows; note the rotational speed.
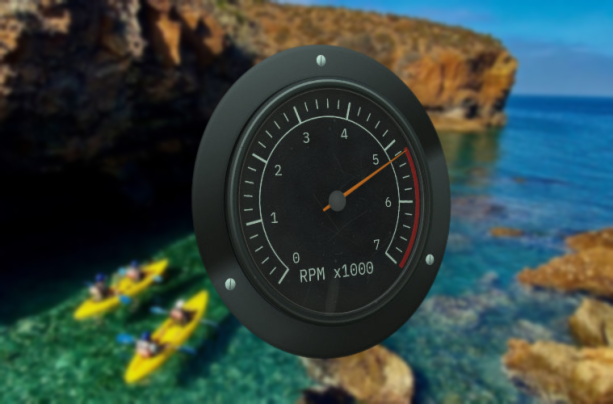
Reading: 5200 rpm
